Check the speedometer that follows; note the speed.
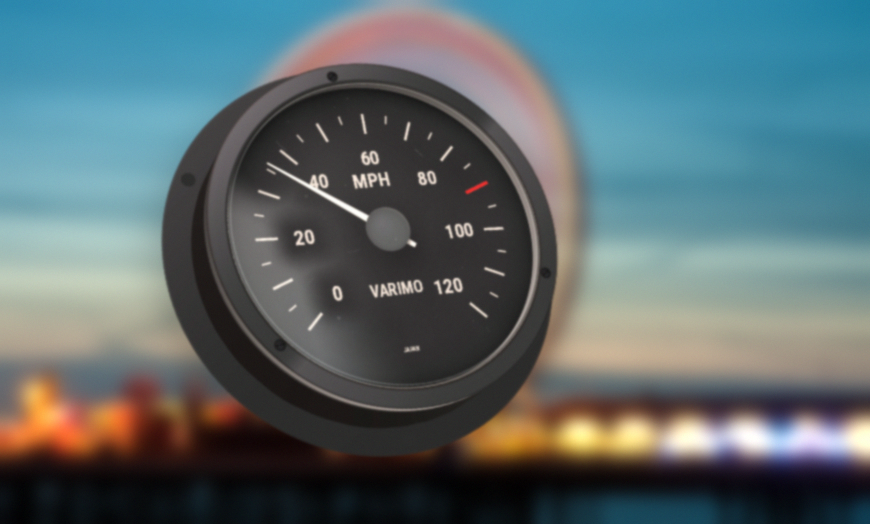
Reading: 35 mph
